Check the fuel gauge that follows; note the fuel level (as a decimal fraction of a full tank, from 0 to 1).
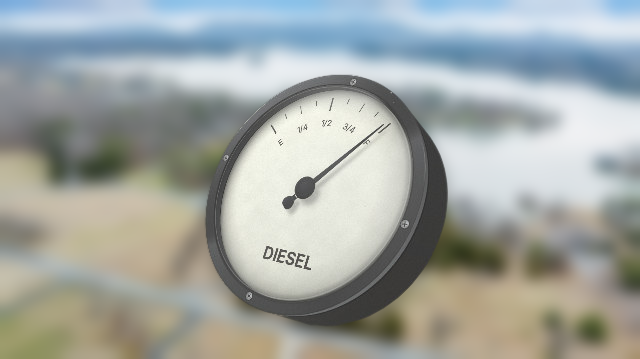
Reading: 1
